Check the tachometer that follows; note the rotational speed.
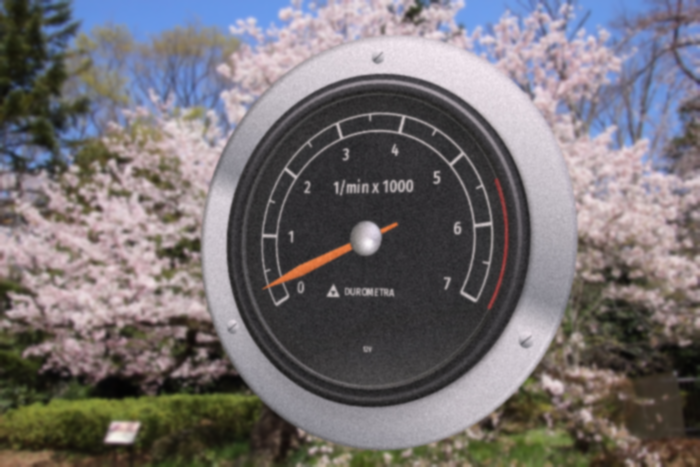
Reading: 250 rpm
